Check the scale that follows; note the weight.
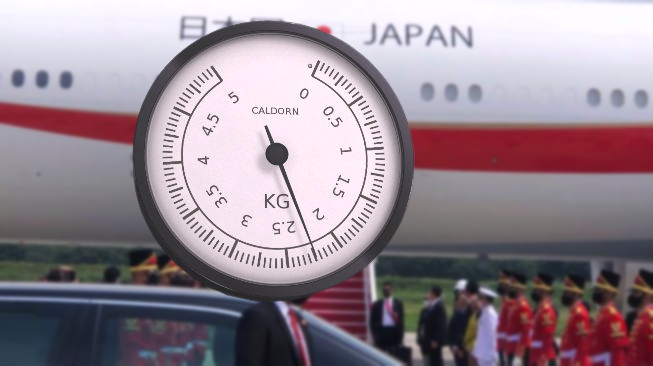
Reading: 2.25 kg
